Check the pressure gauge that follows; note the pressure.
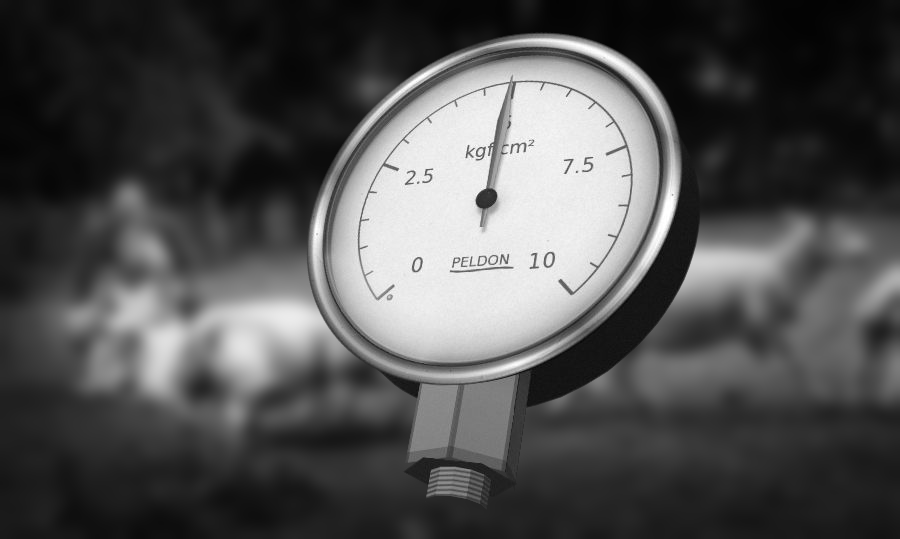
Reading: 5 kg/cm²
